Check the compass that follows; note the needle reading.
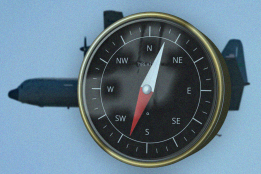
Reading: 200 °
